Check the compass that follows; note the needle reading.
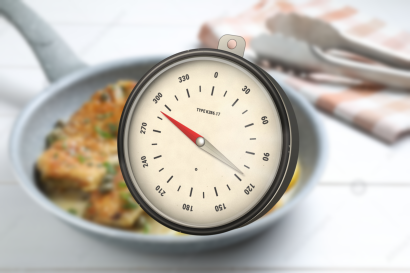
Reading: 292.5 °
